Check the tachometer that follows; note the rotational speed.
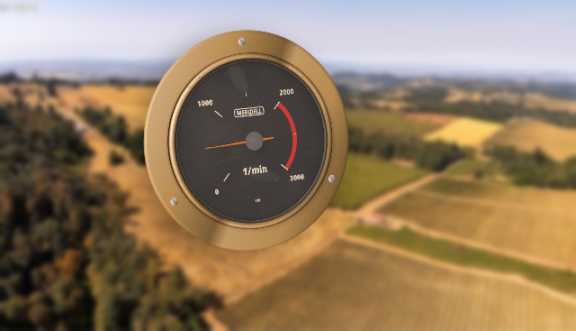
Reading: 500 rpm
